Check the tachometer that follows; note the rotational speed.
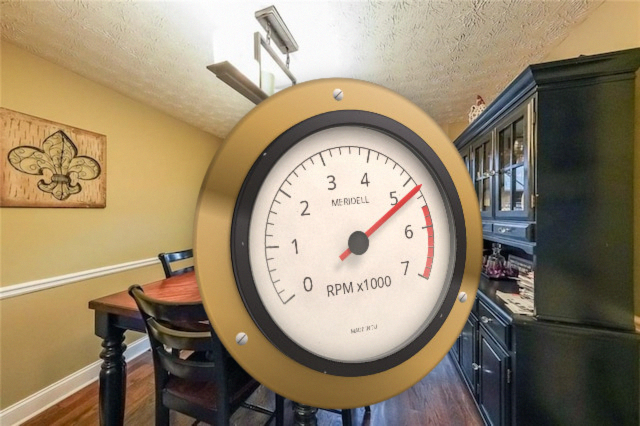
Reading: 5200 rpm
